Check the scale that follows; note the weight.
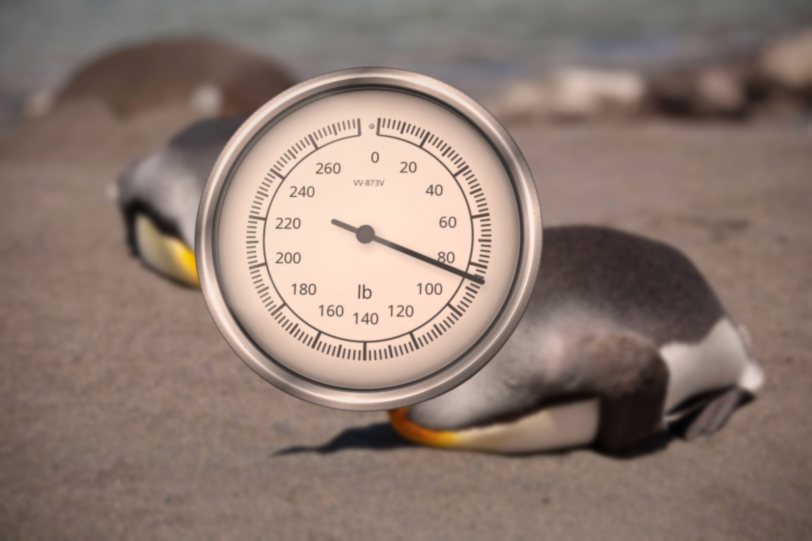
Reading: 86 lb
